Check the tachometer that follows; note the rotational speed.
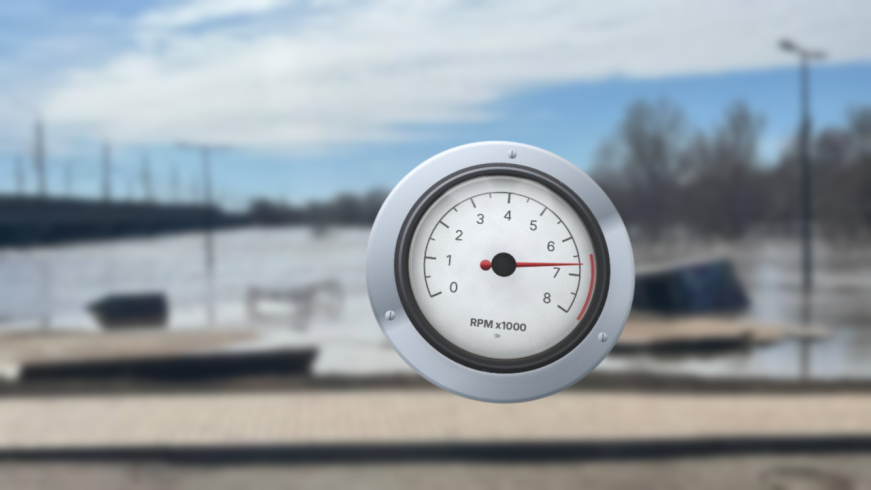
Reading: 6750 rpm
